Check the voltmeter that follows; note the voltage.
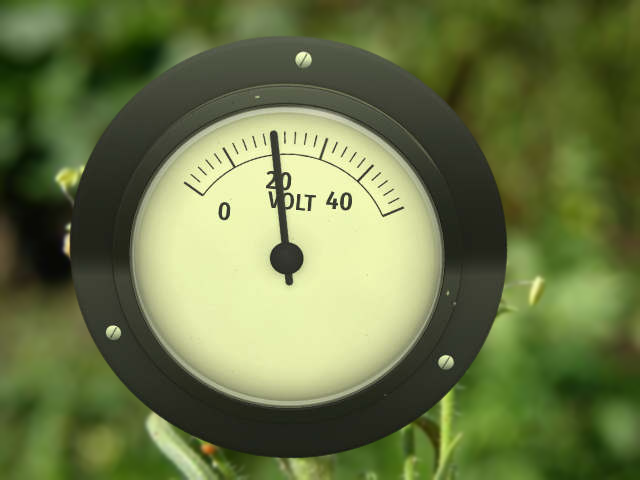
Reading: 20 V
